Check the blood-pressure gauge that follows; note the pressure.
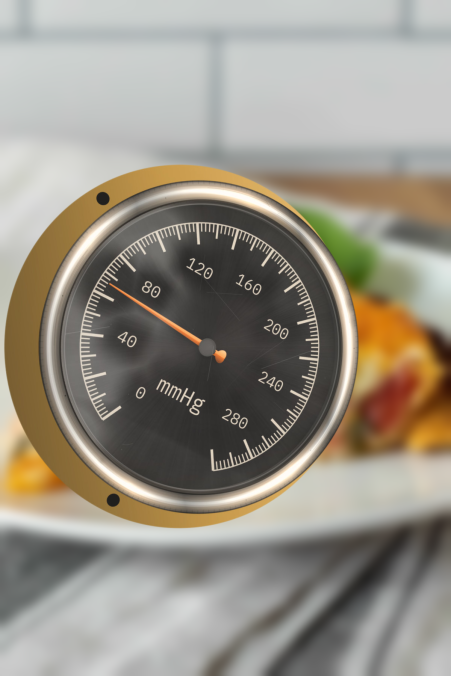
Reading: 66 mmHg
